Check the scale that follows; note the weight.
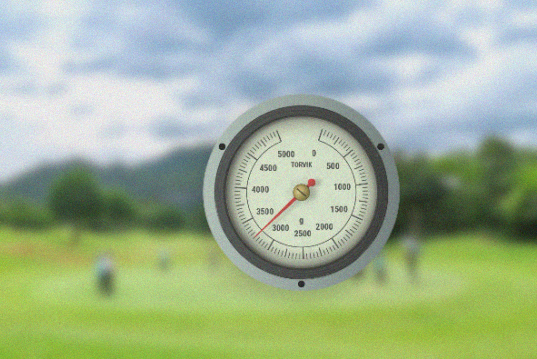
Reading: 3250 g
